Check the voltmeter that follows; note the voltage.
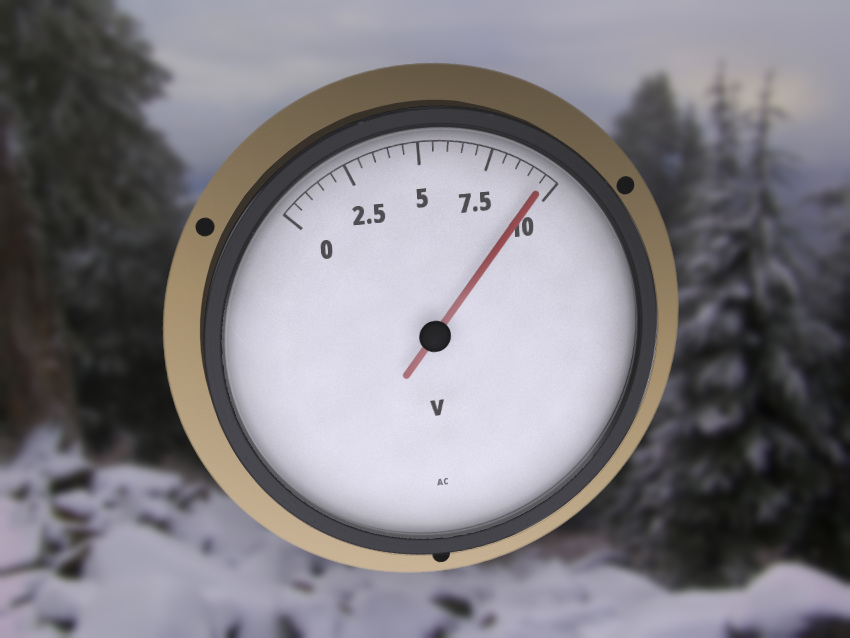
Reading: 9.5 V
